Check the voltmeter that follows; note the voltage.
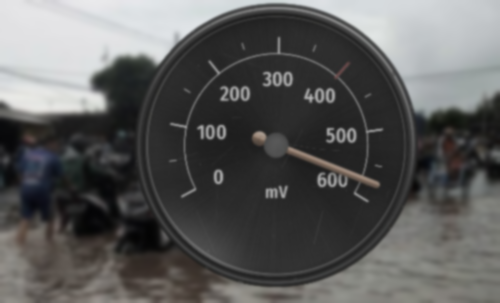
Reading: 575 mV
